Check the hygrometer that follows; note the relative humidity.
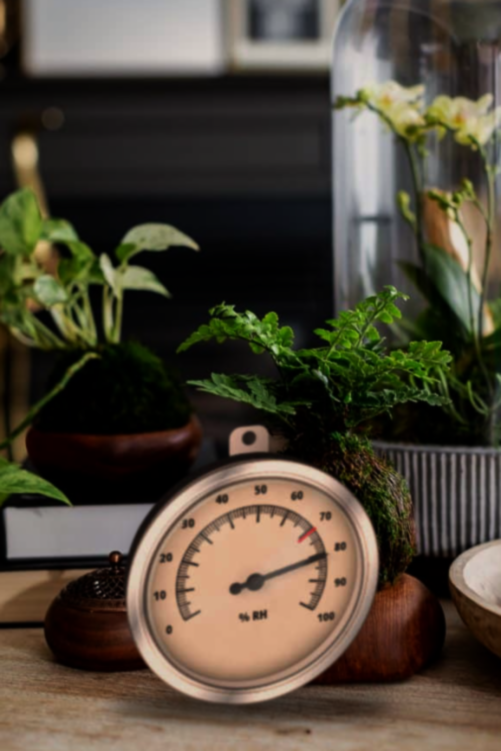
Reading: 80 %
